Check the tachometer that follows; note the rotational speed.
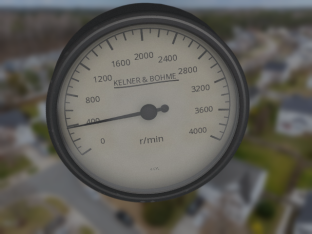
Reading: 400 rpm
